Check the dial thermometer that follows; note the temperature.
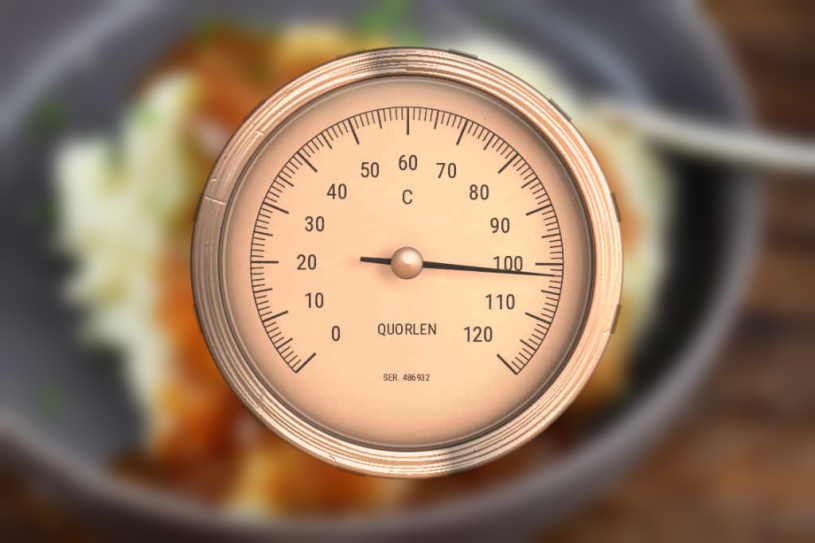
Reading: 102 °C
